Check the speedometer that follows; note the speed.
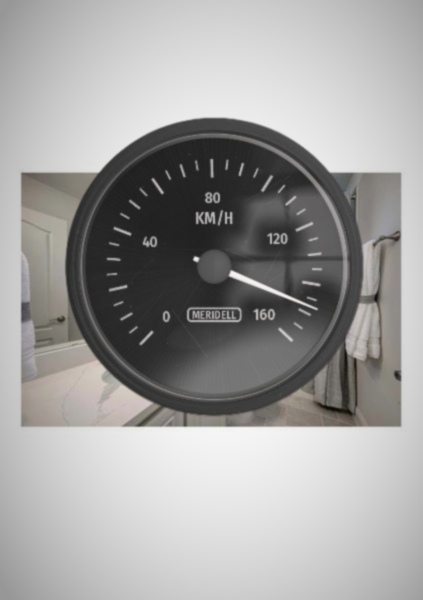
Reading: 147.5 km/h
